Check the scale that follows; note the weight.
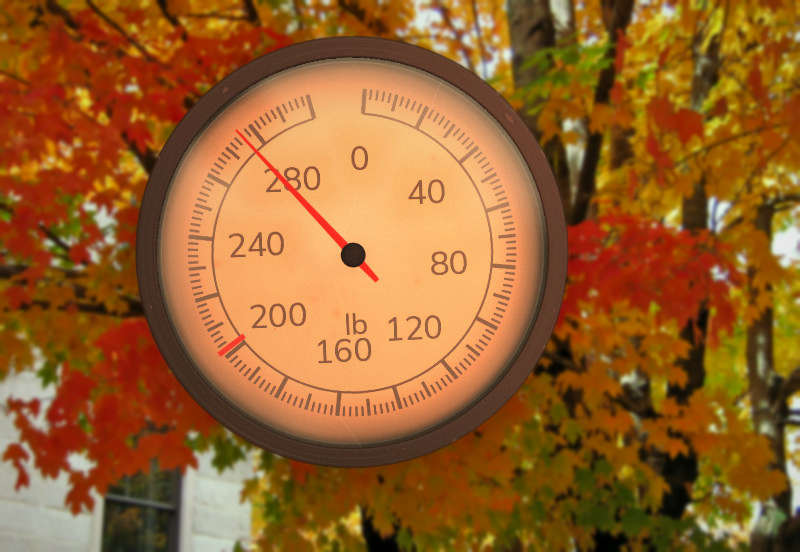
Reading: 276 lb
